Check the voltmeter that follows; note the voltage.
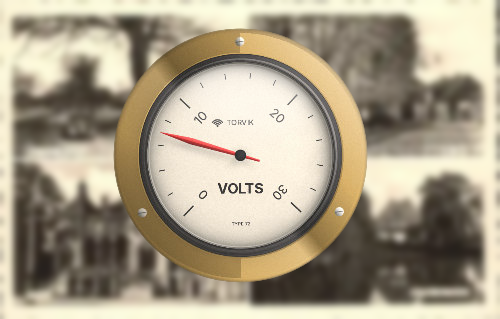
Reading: 7 V
